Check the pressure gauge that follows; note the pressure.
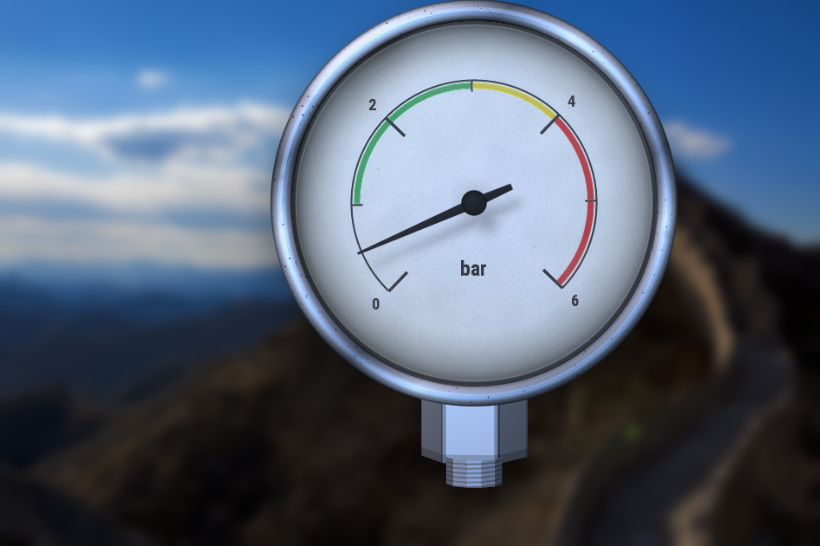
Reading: 0.5 bar
